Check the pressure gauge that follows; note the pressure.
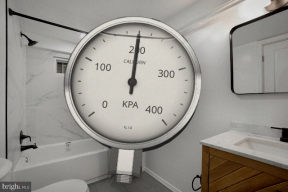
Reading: 200 kPa
